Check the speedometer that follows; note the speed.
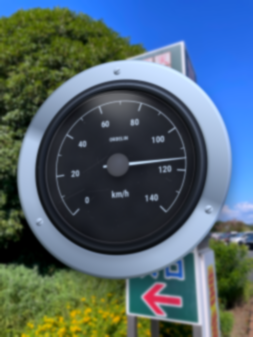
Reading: 115 km/h
